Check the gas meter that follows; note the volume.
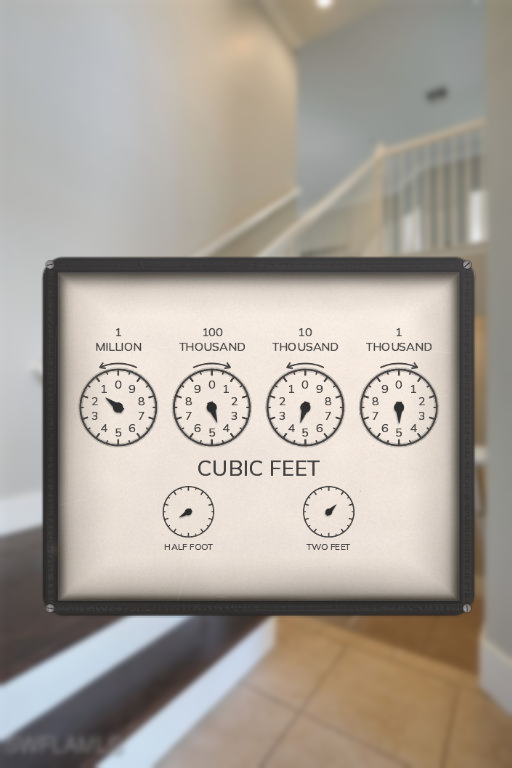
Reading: 144500 ft³
